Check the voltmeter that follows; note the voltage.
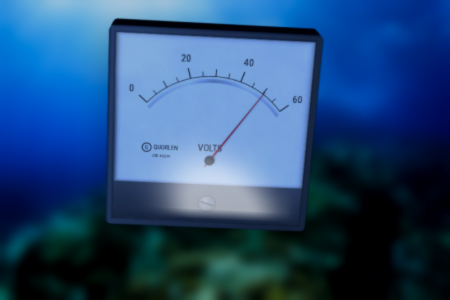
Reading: 50 V
